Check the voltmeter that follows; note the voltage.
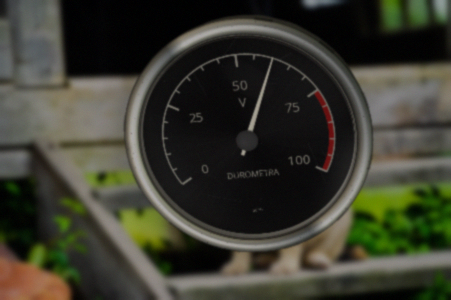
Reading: 60 V
